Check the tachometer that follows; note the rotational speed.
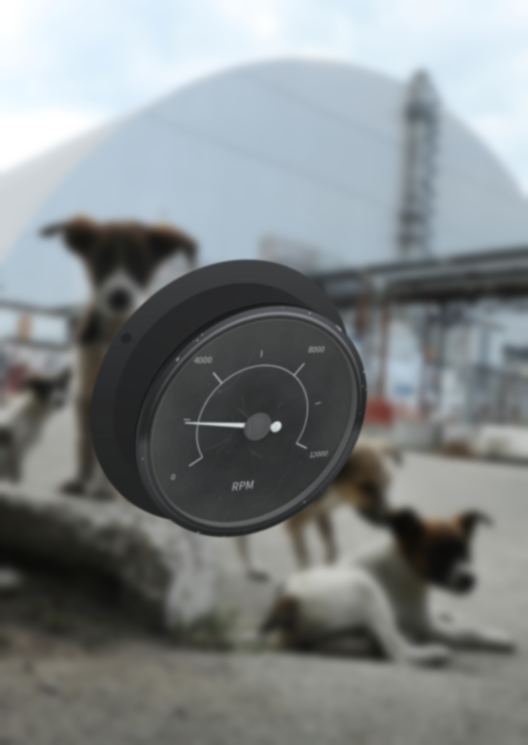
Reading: 2000 rpm
